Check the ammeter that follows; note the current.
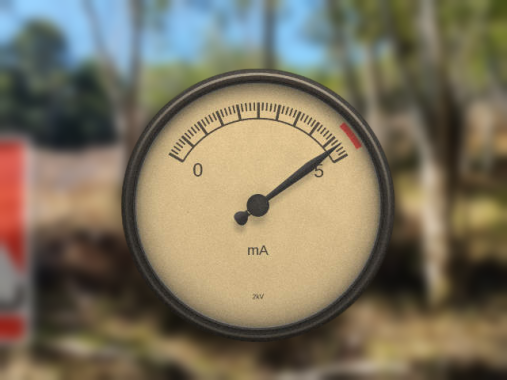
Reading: 4.7 mA
